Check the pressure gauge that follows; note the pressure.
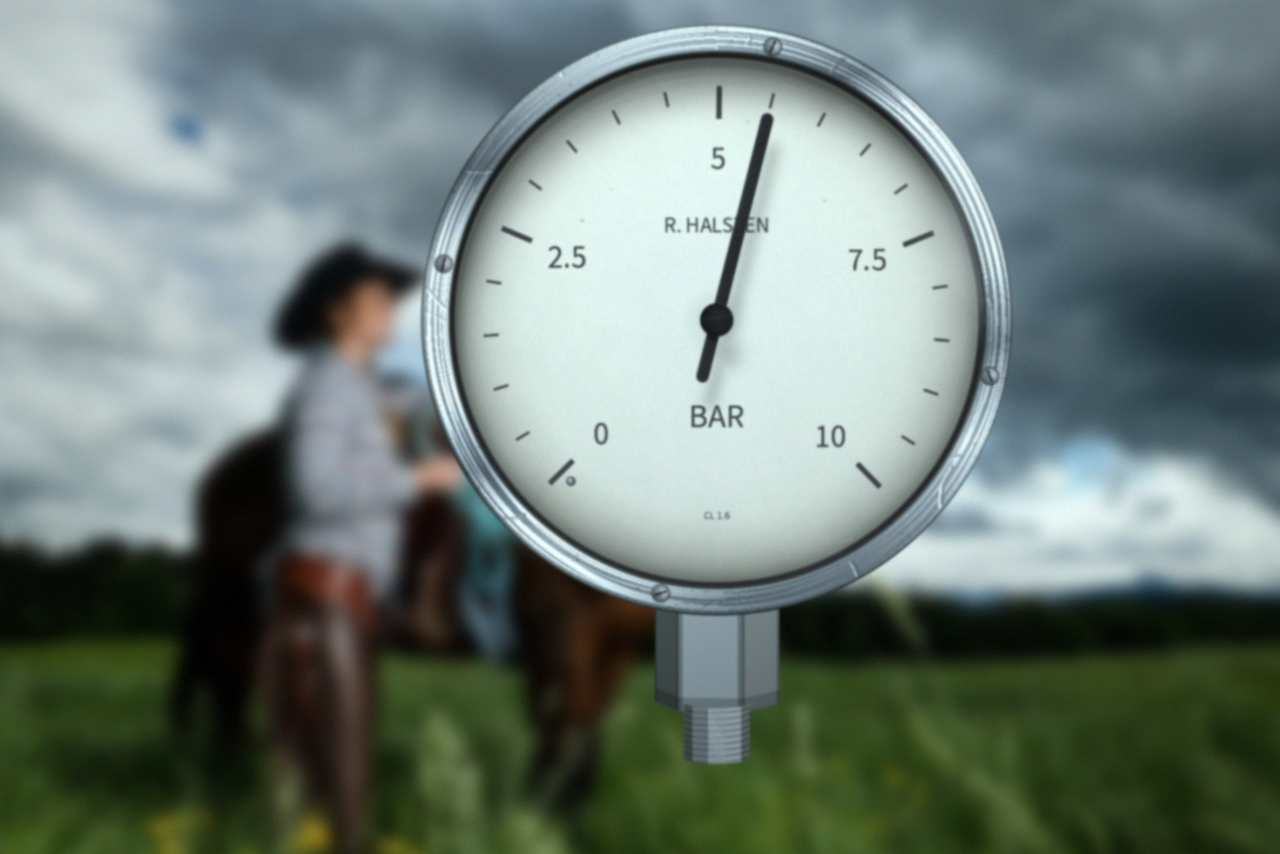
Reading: 5.5 bar
